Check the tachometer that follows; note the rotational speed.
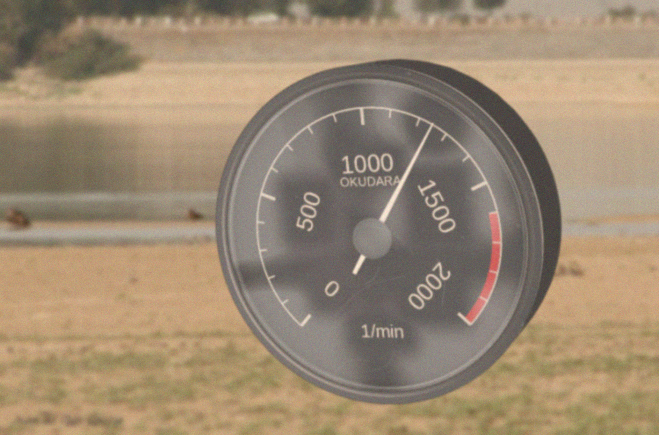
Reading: 1250 rpm
